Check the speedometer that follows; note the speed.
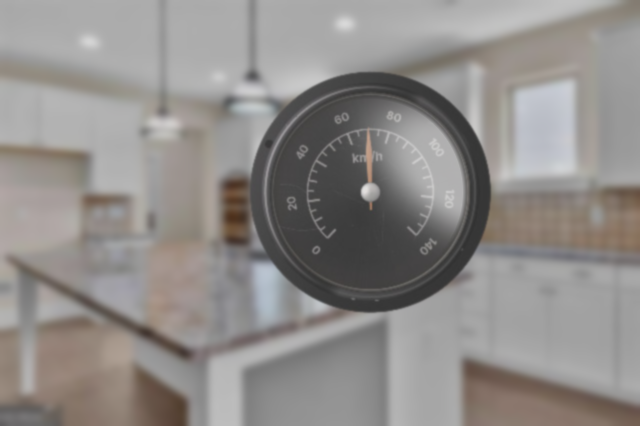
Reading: 70 km/h
